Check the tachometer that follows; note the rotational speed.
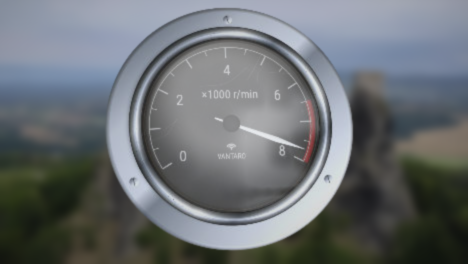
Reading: 7750 rpm
